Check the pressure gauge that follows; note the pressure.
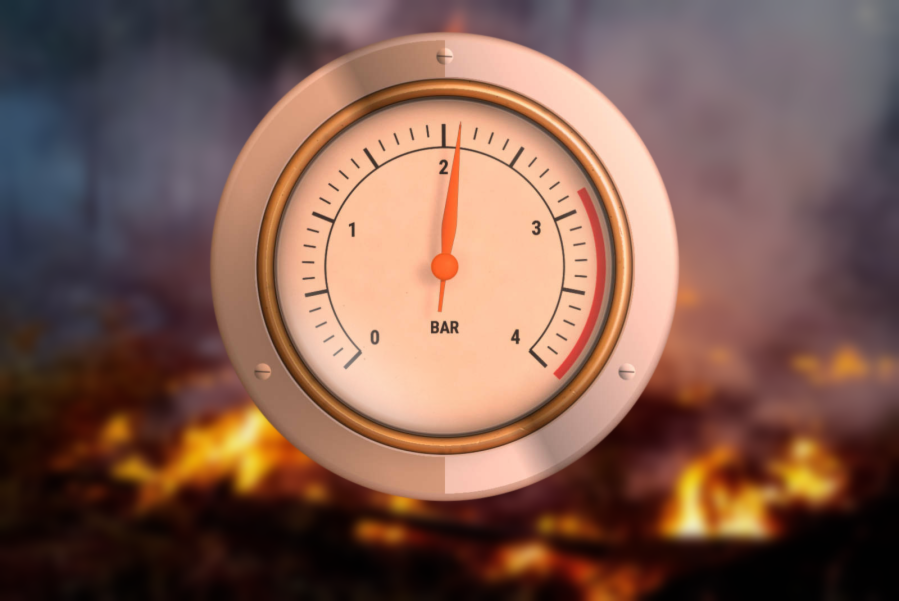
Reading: 2.1 bar
